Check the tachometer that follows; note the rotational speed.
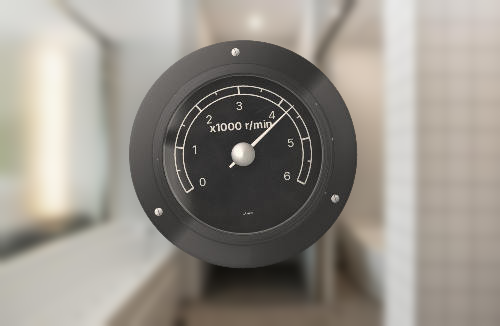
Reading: 4250 rpm
